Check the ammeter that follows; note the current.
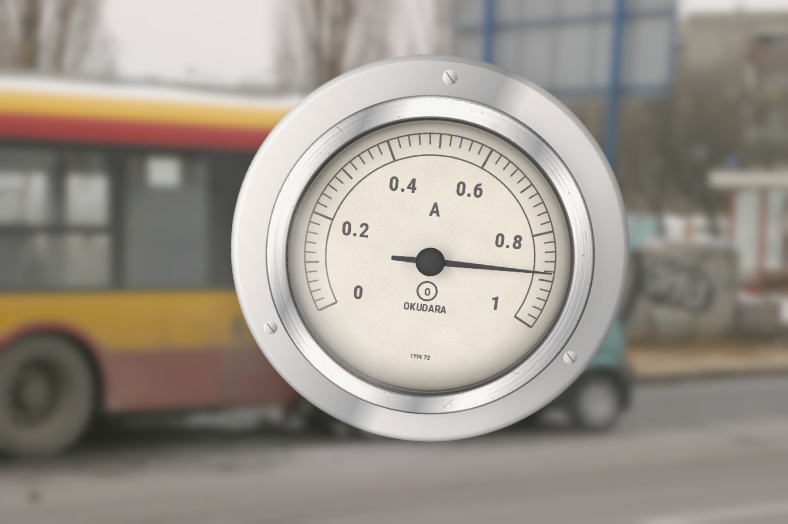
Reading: 0.88 A
